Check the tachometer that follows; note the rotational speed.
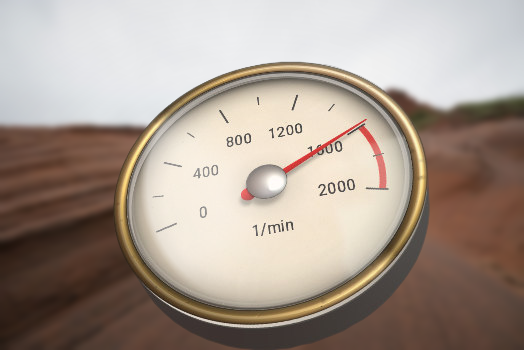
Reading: 1600 rpm
